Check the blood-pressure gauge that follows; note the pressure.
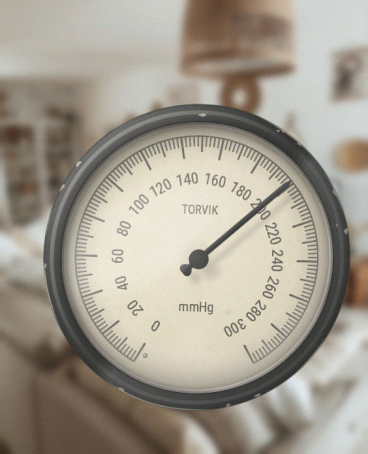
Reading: 198 mmHg
